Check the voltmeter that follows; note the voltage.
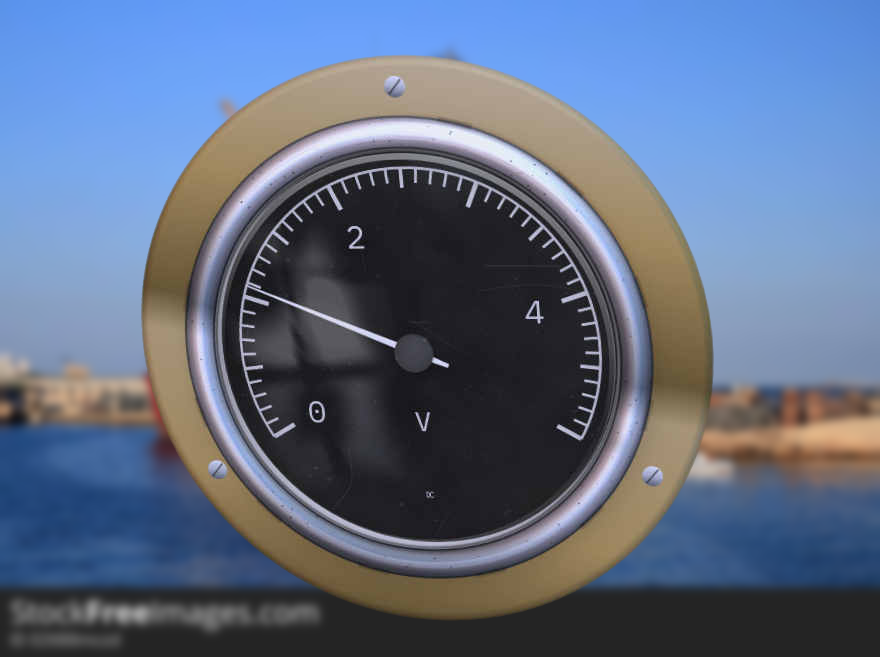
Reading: 1.1 V
